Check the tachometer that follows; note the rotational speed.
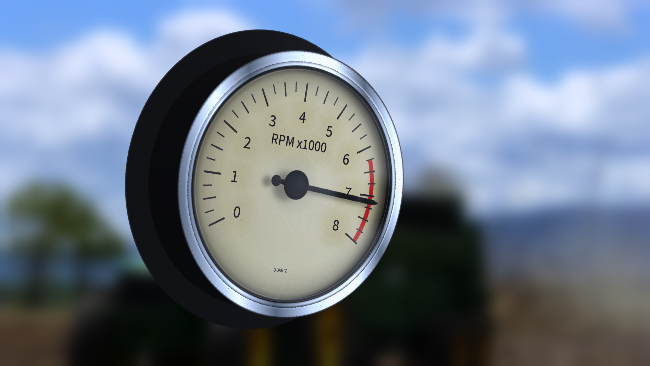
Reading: 7125 rpm
